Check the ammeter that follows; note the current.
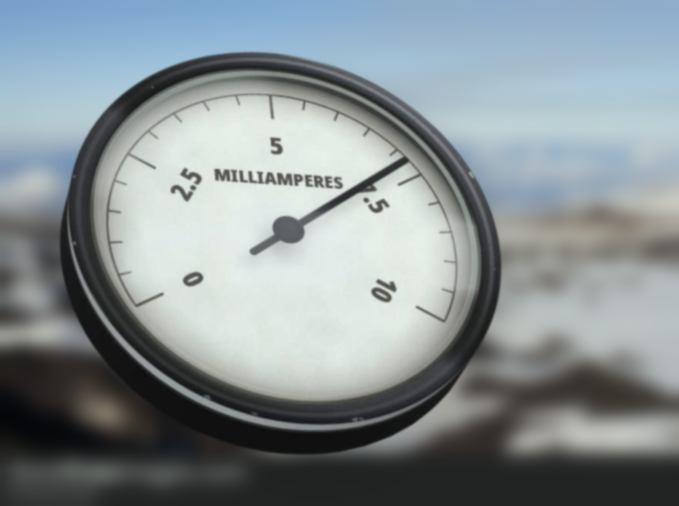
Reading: 7.25 mA
